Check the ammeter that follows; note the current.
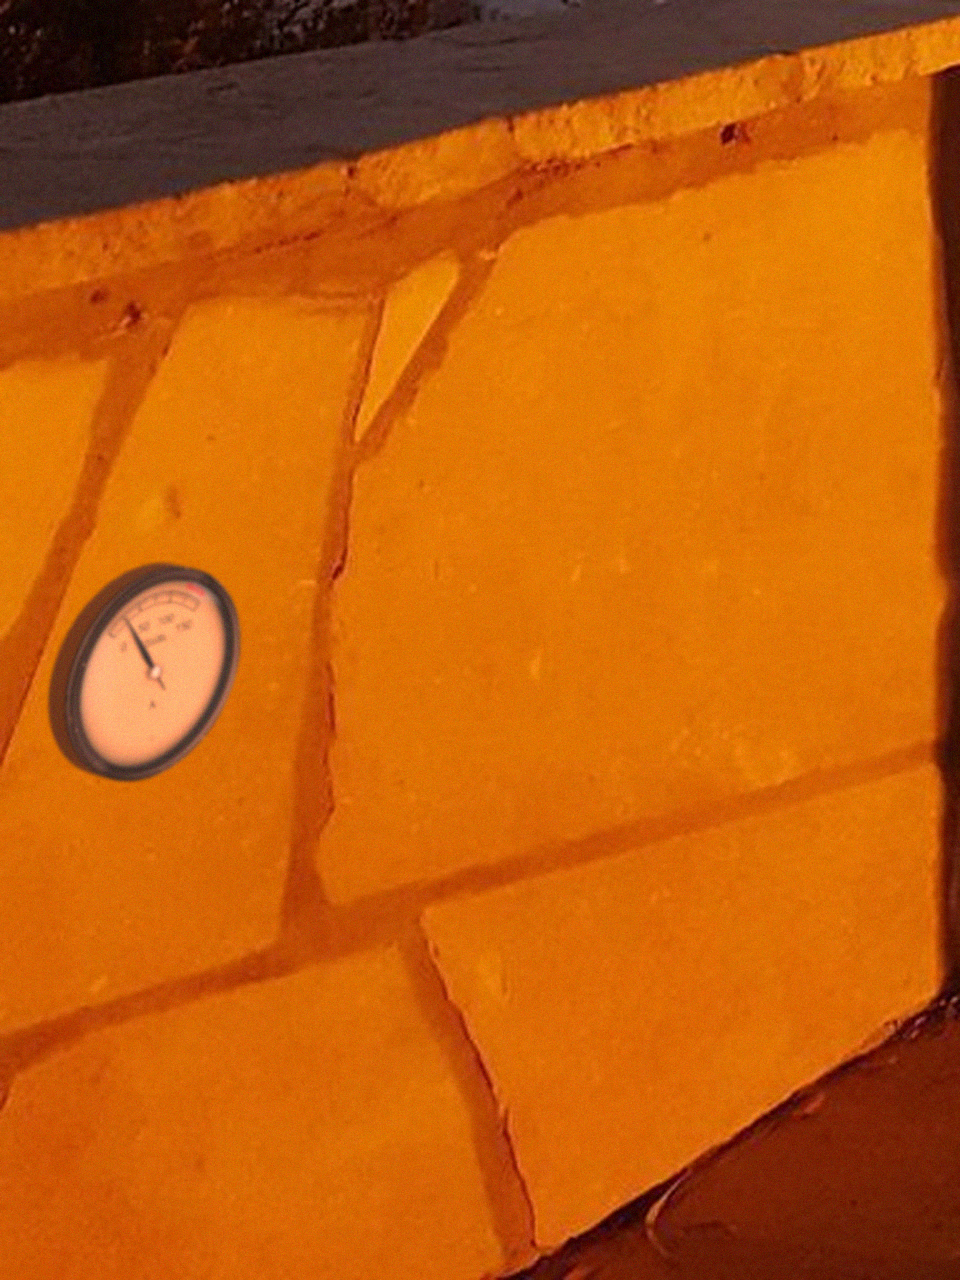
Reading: 25 A
